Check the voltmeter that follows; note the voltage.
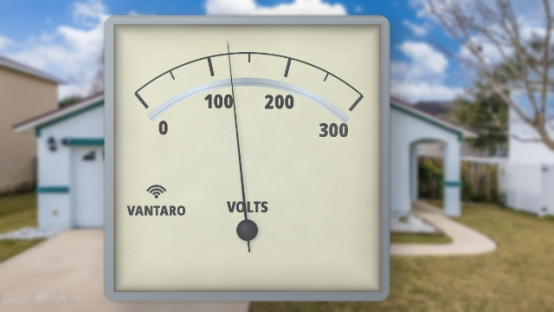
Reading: 125 V
